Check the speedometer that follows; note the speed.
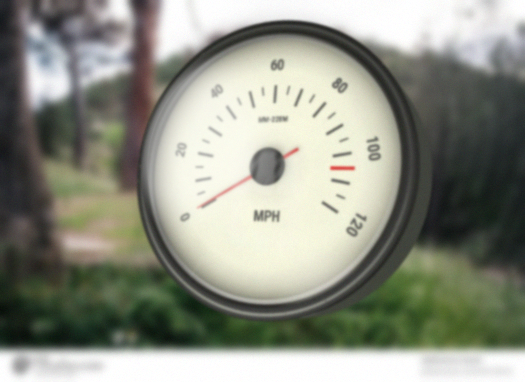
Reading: 0 mph
